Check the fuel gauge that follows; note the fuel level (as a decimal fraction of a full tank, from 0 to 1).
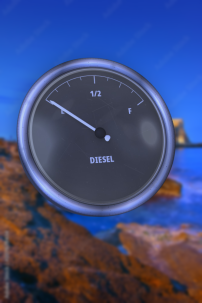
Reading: 0
